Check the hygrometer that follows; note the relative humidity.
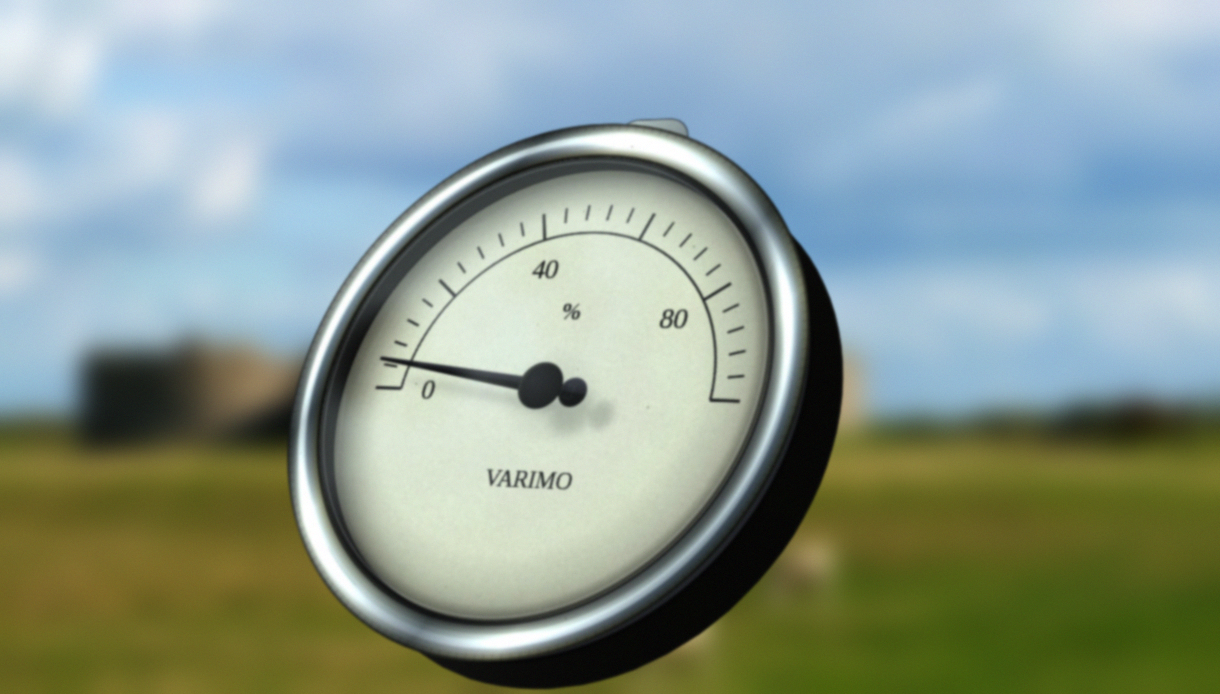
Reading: 4 %
